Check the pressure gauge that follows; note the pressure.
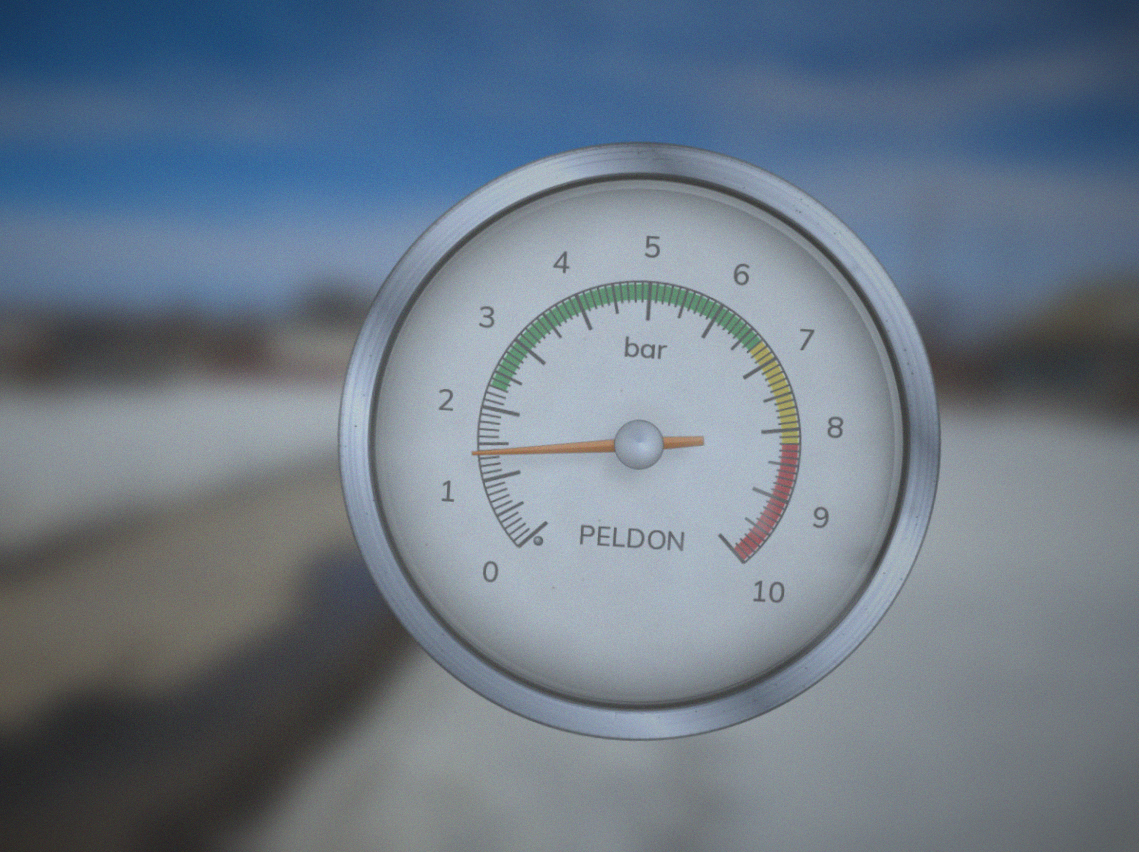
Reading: 1.4 bar
